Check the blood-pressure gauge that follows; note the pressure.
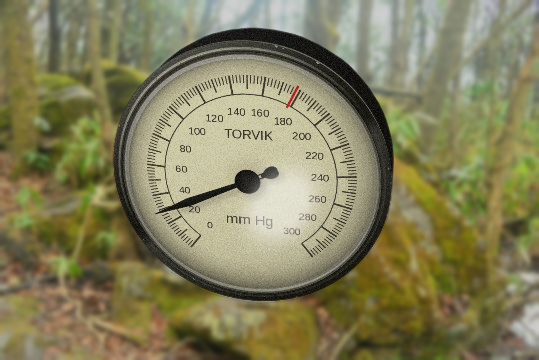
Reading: 30 mmHg
